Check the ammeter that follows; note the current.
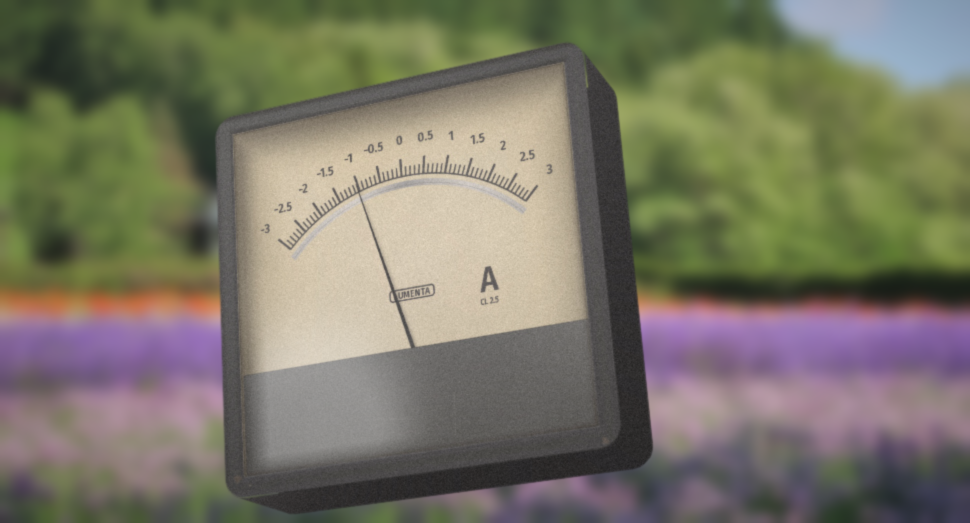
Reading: -1 A
